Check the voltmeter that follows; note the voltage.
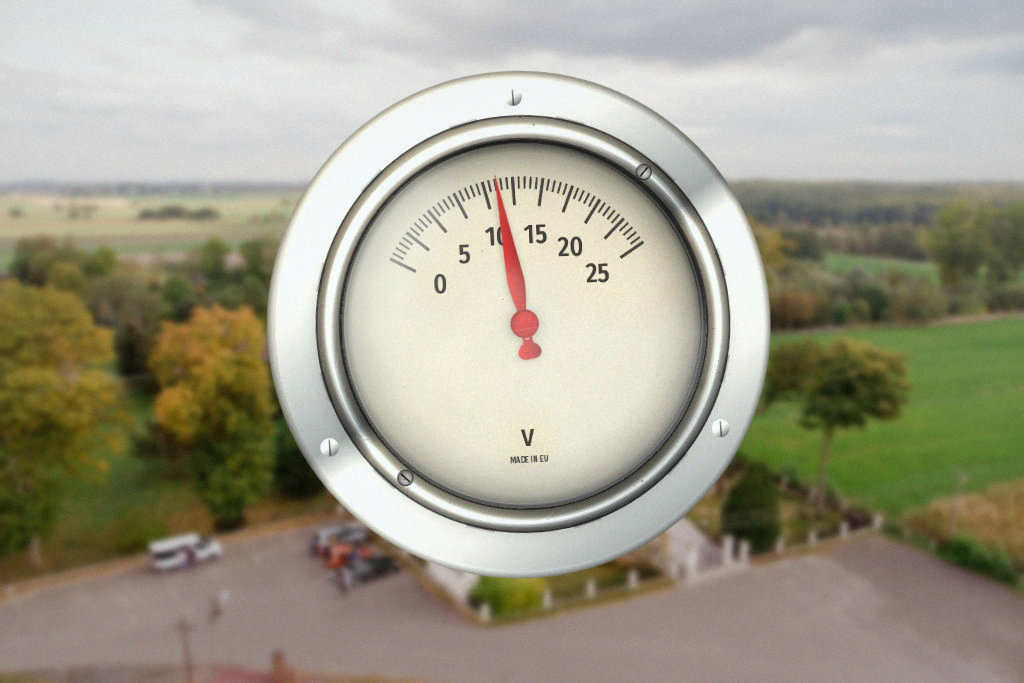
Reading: 11 V
